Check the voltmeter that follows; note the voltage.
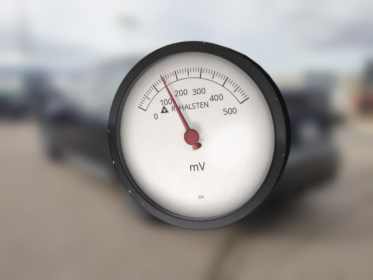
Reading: 150 mV
